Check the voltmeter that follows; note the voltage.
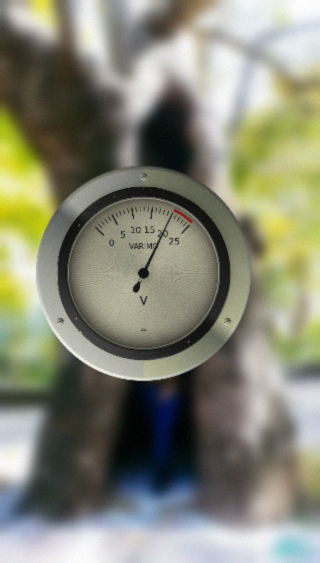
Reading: 20 V
